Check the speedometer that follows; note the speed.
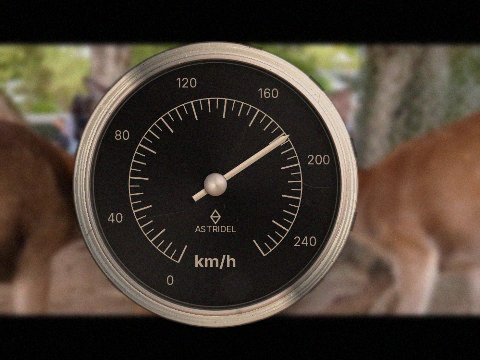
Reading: 182.5 km/h
